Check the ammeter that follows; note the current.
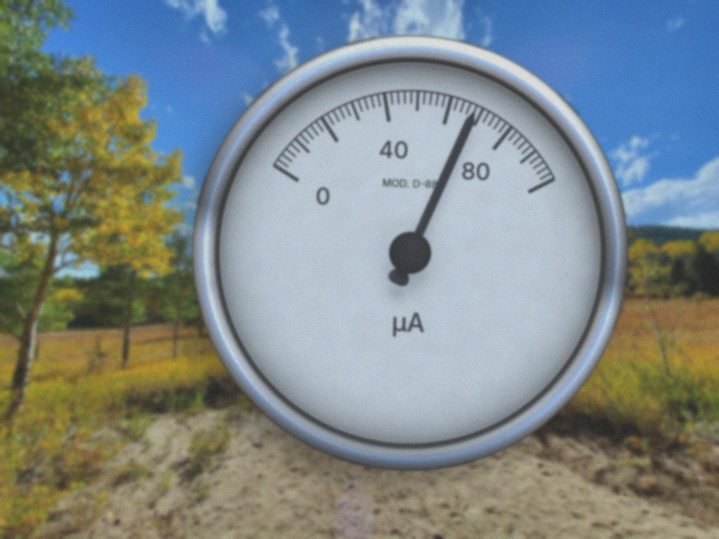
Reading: 68 µA
